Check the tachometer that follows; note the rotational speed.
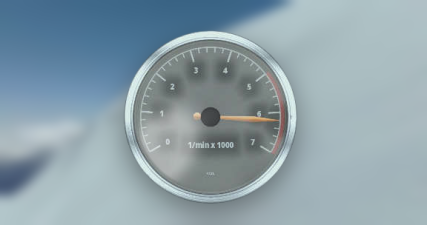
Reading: 6200 rpm
